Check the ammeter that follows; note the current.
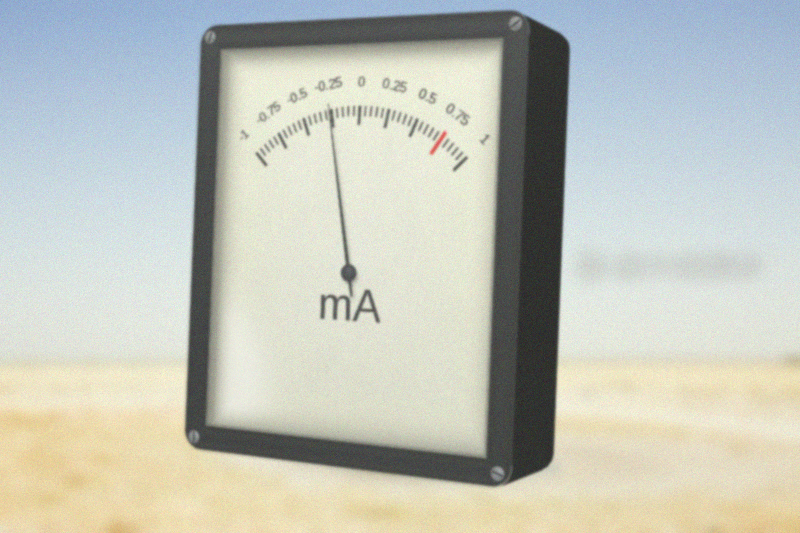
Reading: -0.25 mA
